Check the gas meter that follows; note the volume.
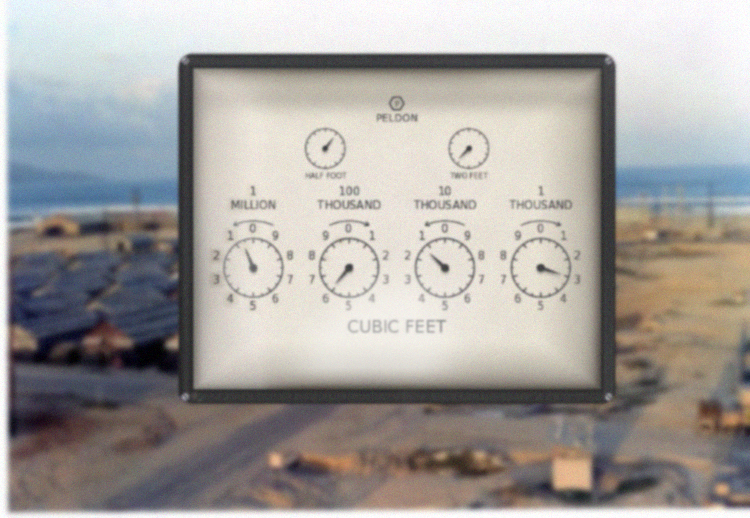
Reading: 61300 ft³
